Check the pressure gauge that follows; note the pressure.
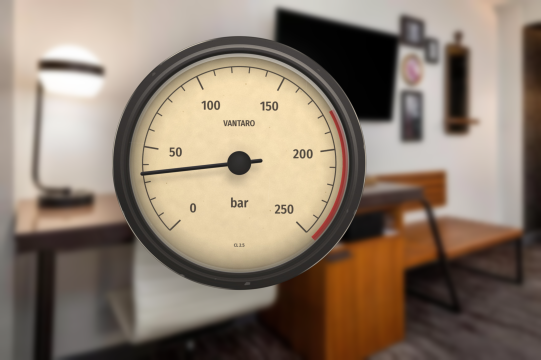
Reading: 35 bar
